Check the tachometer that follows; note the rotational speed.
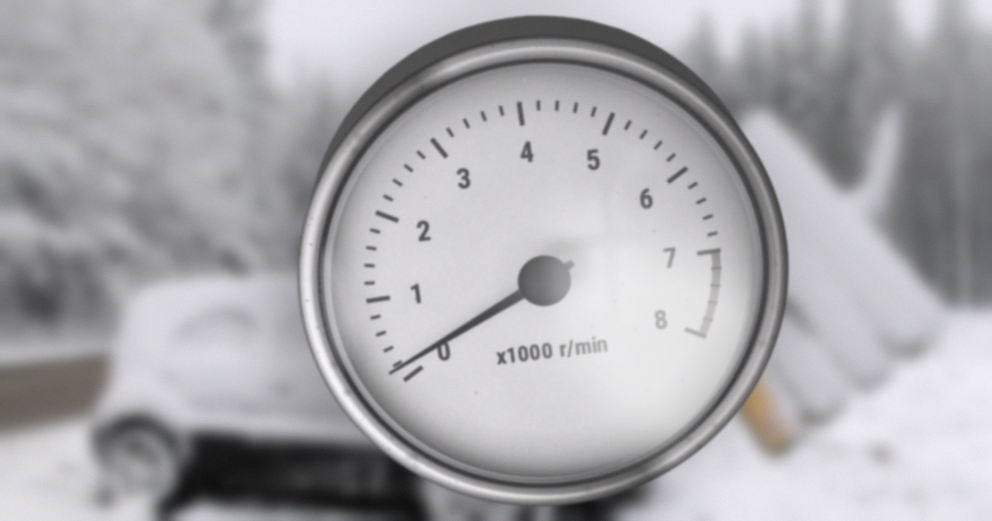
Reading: 200 rpm
